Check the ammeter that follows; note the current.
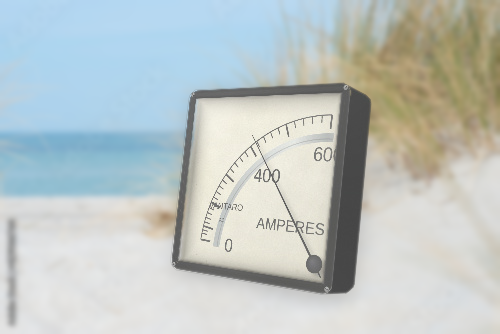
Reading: 420 A
